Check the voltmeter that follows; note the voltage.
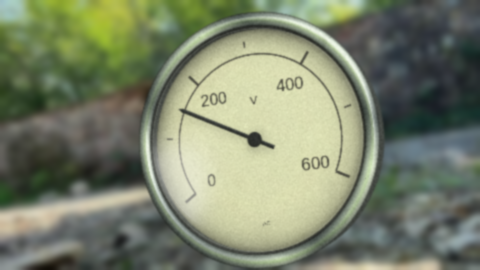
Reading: 150 V
